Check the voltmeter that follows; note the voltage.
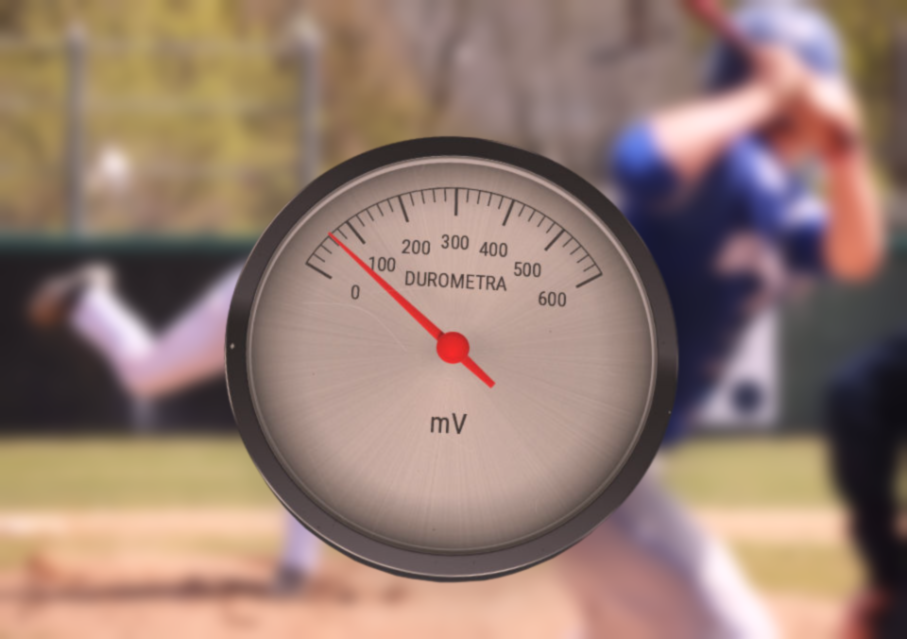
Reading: 60 mV
